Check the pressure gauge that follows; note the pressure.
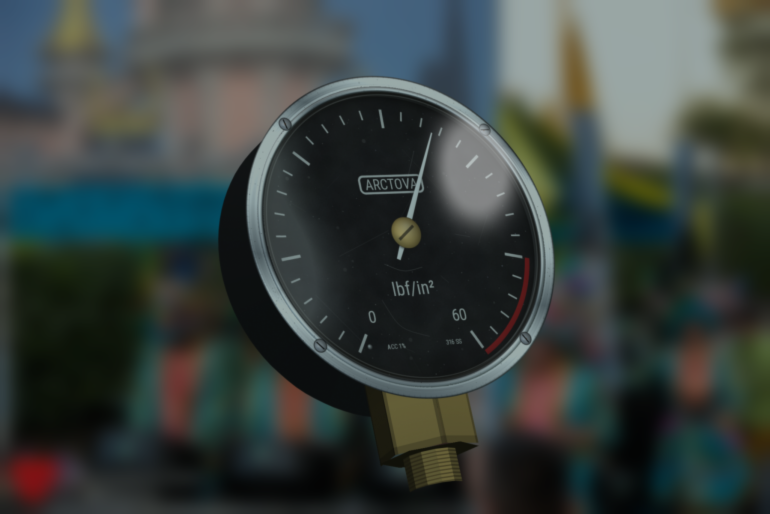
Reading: 35 psi
